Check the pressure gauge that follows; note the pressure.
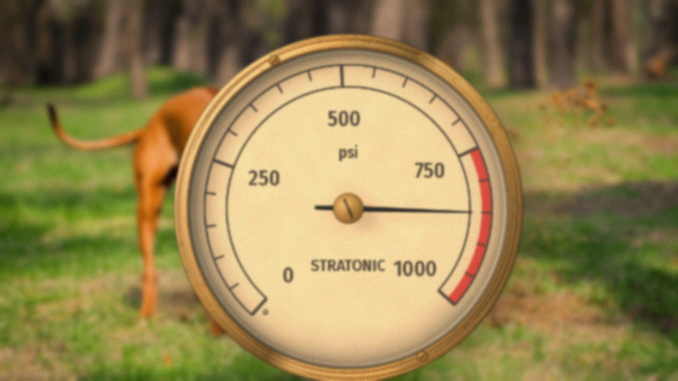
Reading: 850 psi
